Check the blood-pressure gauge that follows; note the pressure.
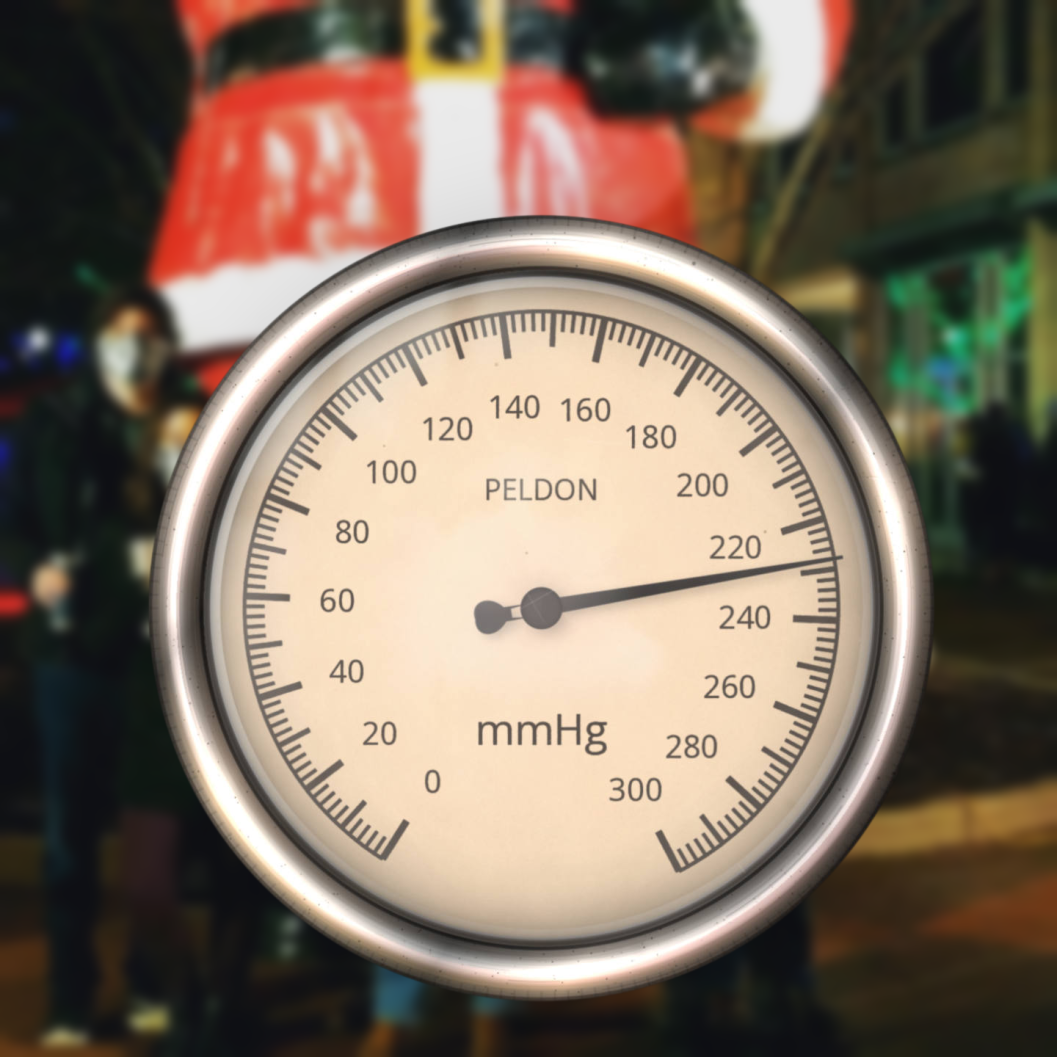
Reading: 228 mmHg
